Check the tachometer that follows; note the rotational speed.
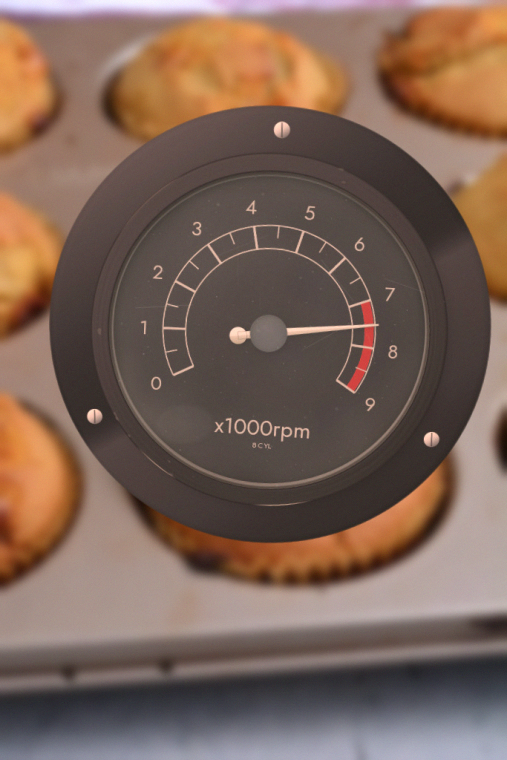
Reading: 7500 rpm
